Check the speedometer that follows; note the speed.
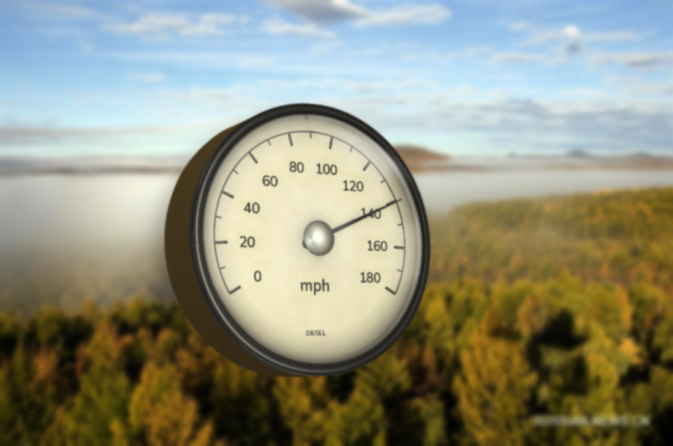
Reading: 140 mph
